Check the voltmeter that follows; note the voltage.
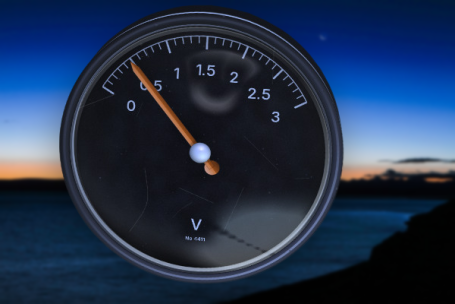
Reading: 0.5 V
